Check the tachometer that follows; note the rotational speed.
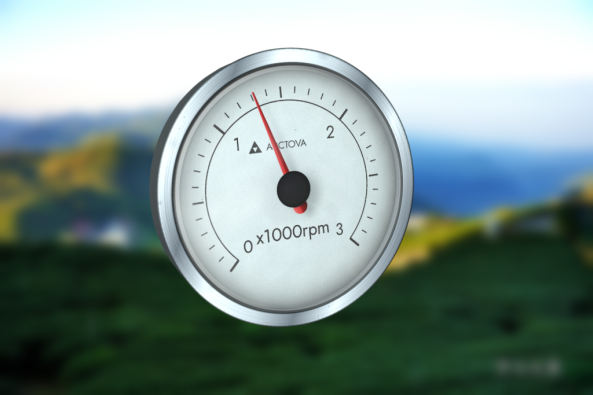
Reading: 1300 rpm
